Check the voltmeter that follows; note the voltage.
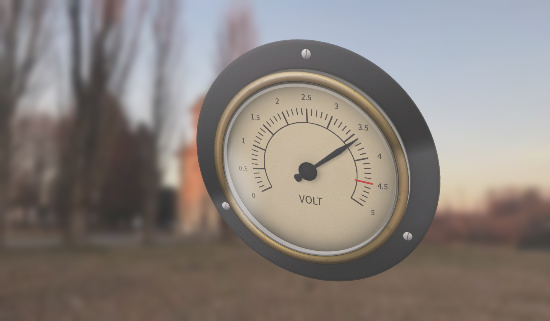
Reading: 3.6 V
